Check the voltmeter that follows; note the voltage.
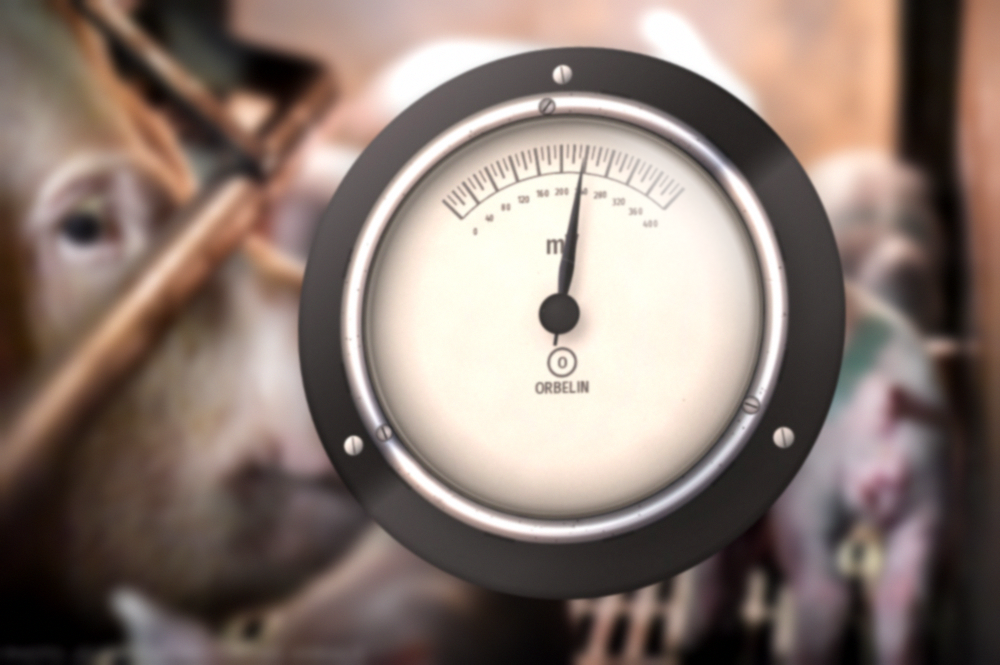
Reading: 240 mV
